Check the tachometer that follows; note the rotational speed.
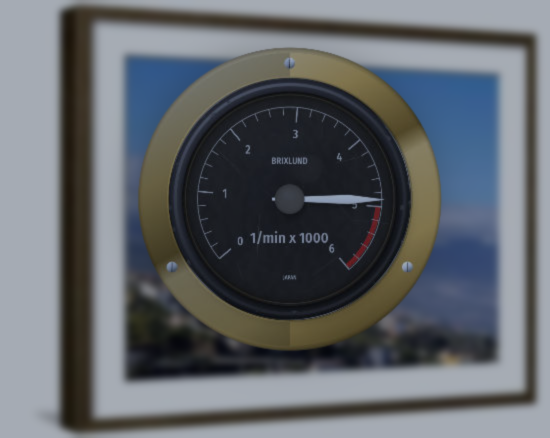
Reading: 4900 rpm
